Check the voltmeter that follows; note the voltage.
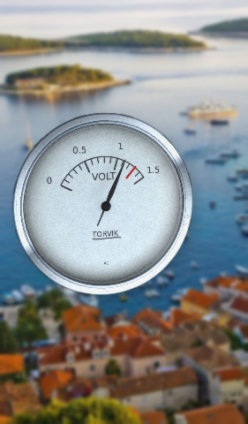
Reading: 1.1 V
